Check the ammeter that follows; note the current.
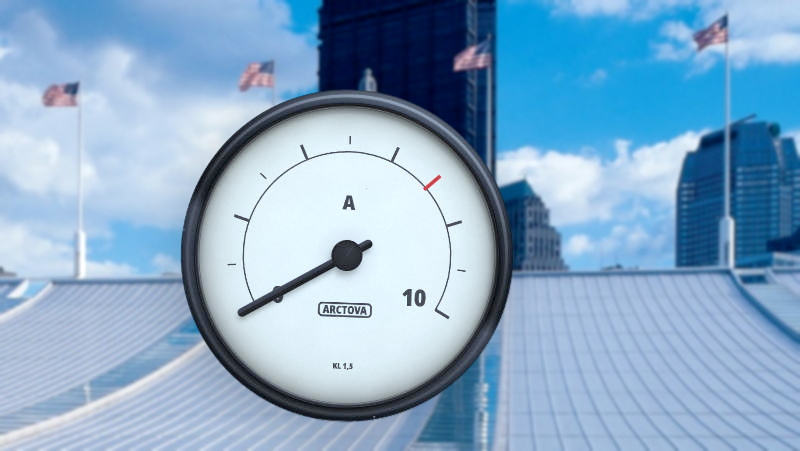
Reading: 0 A
